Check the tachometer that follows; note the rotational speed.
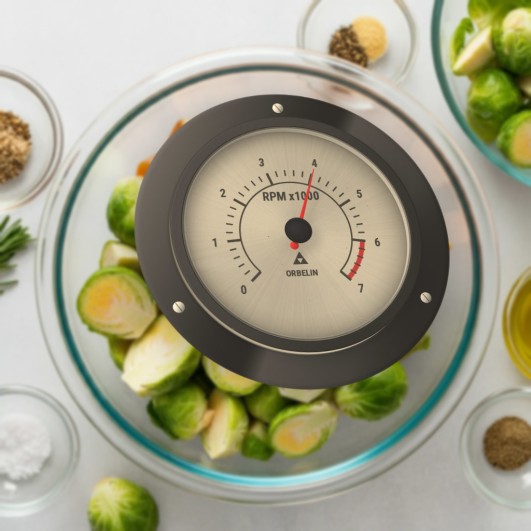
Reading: 4000 rpm
